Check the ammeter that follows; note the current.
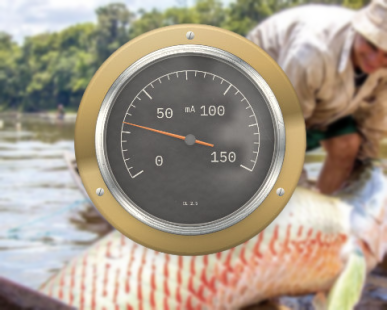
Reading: 30 mA
